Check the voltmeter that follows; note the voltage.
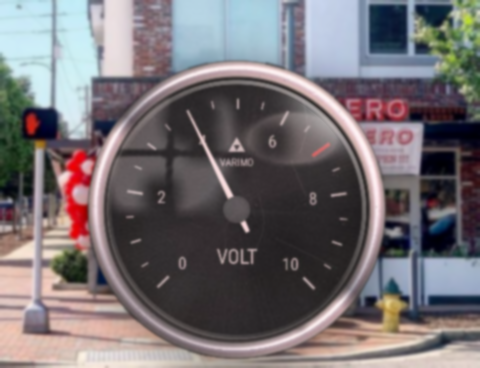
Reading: 4 V
